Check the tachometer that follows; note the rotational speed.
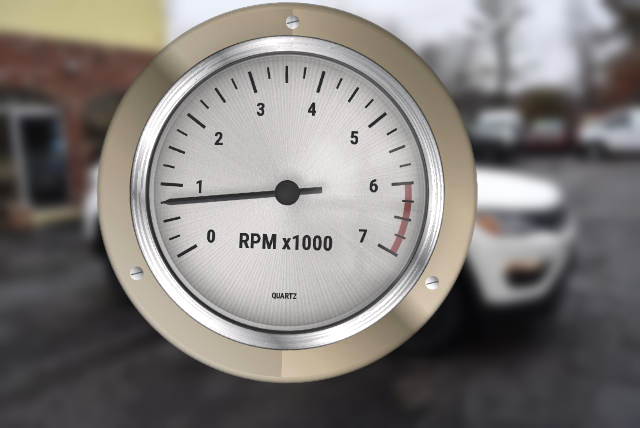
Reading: 750 rpm
